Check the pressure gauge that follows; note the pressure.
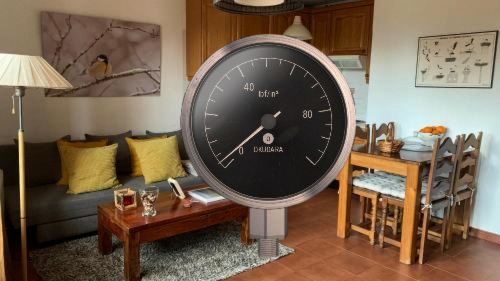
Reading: 2.5 psi
